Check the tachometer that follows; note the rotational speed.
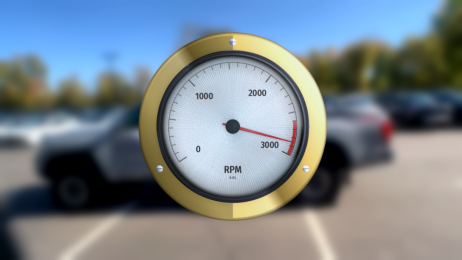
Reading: 2850 rpm
